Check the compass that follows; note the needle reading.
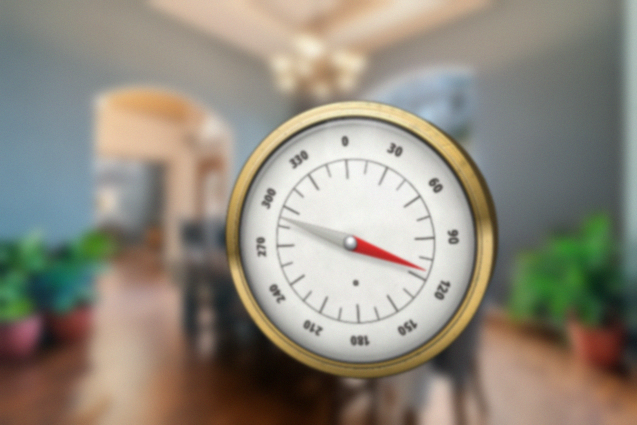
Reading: 112.5 °
